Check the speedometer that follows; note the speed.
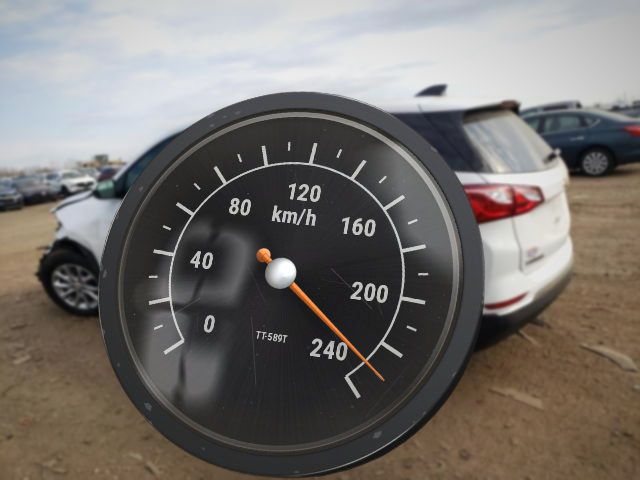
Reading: 230 km/h
